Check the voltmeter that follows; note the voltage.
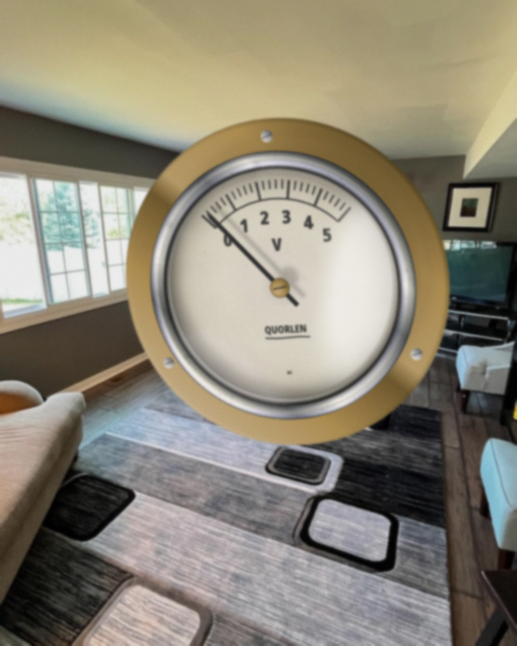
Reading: 0.2 V
